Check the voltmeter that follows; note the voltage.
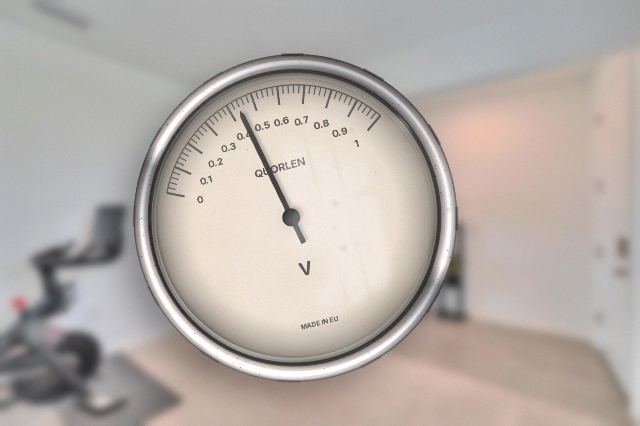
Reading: 0.44 V
